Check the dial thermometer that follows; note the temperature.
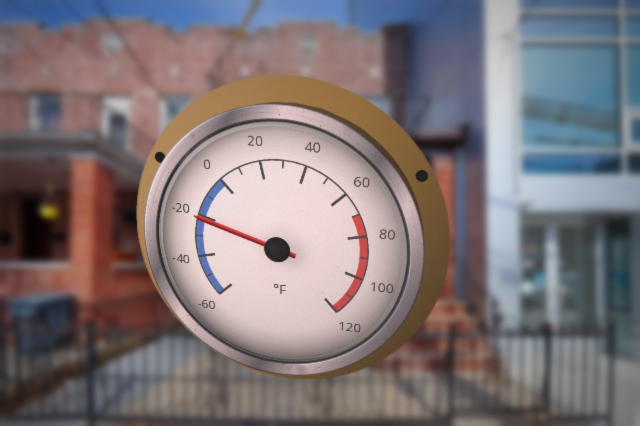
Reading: -20 °F
